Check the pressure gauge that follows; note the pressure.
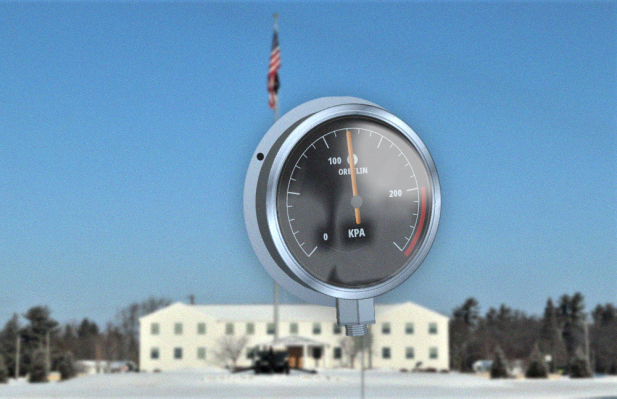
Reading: 120 kPa
